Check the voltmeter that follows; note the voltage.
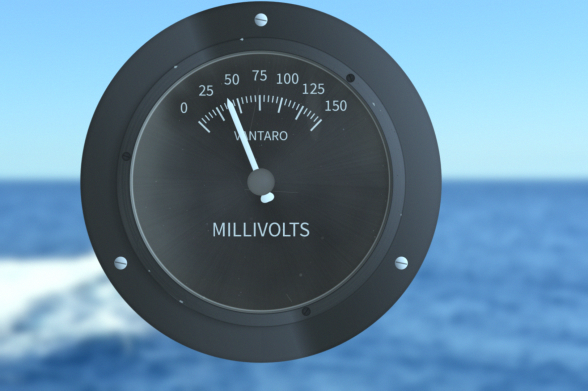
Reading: 40 mV
